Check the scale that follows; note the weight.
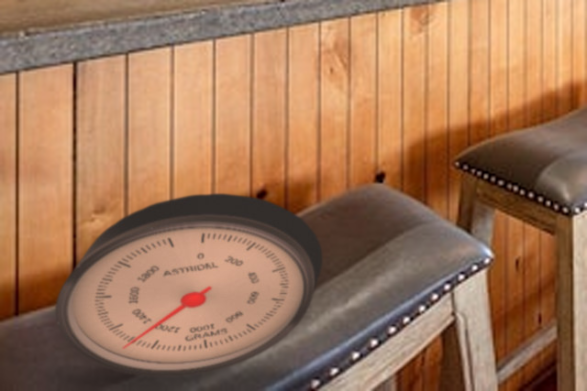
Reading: 1300 g
